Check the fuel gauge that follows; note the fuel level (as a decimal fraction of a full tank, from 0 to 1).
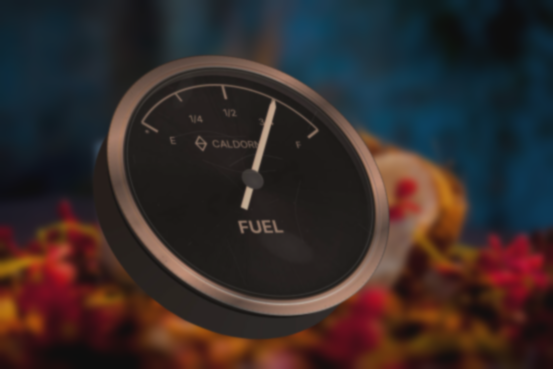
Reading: 0.75
